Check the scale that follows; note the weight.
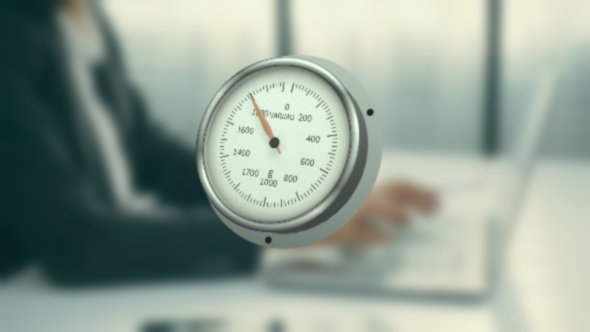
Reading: 1800 g
